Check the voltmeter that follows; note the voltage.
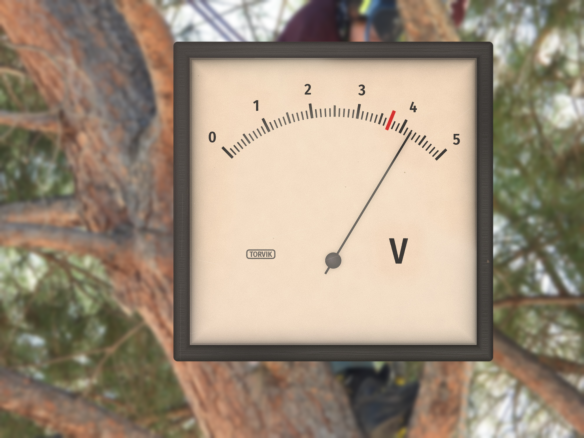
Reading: 4.2 V
